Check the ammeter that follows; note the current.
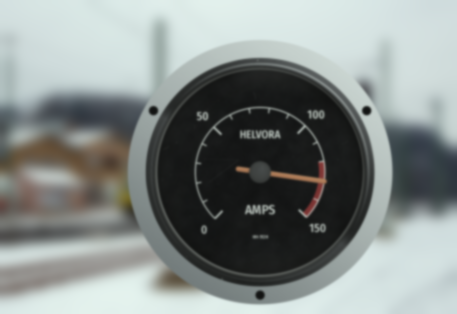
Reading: 130 A
